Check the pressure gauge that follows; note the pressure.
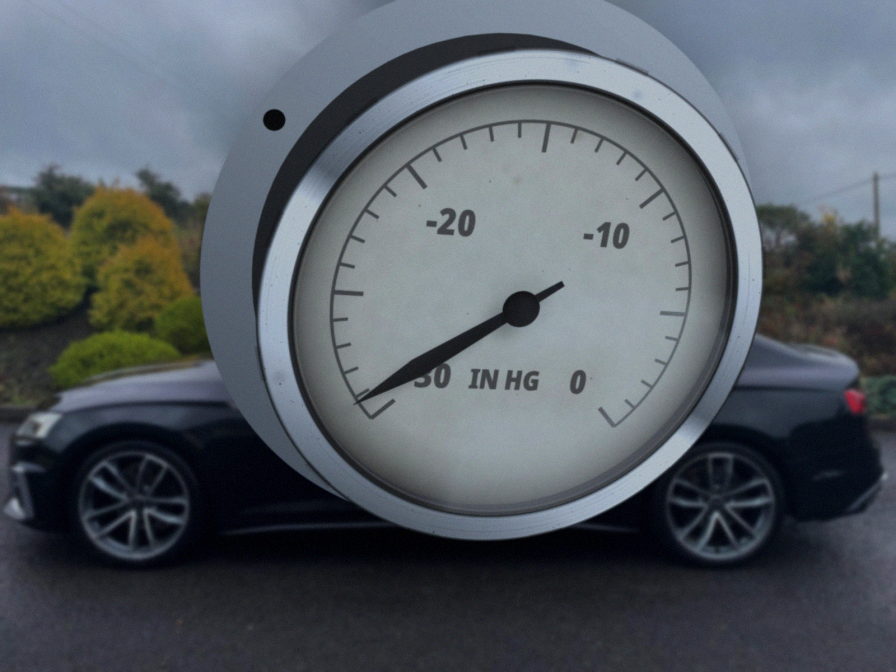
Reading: -29 inHg
